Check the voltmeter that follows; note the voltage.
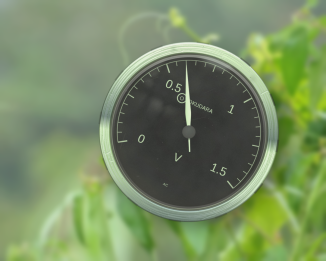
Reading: 0.6 V
